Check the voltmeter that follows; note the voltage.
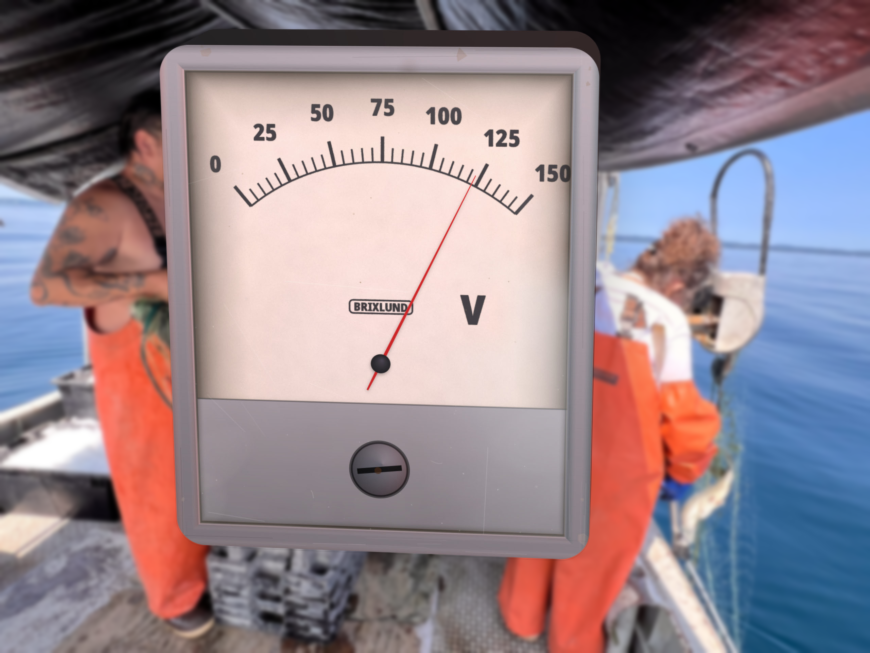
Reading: 122.5 V
